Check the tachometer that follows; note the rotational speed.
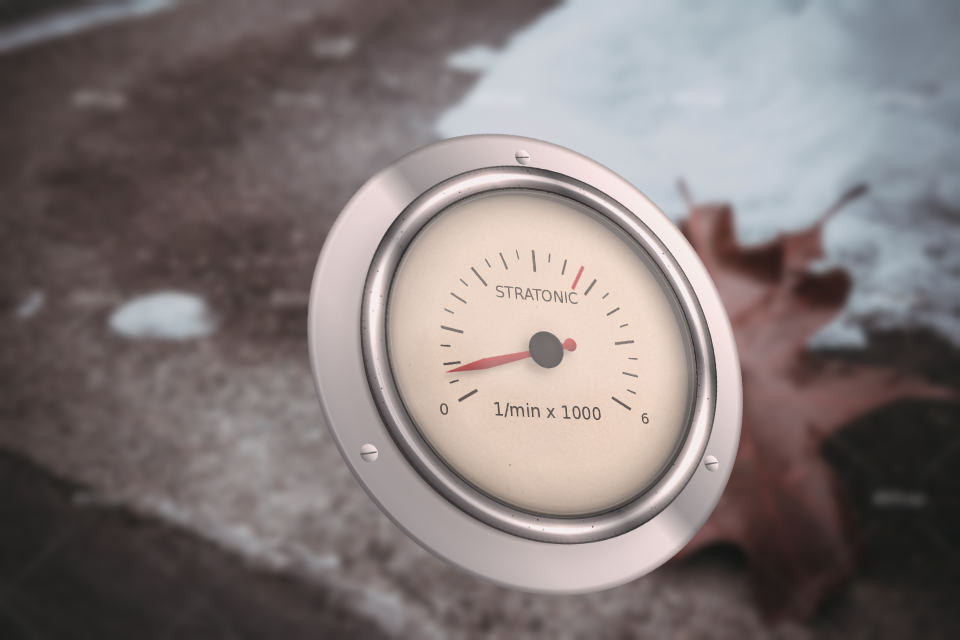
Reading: 375 rpm
